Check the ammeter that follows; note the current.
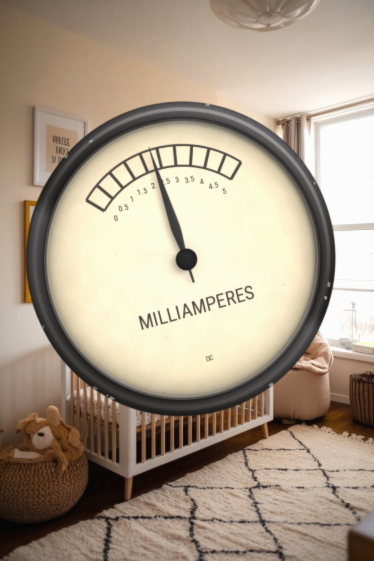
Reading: 2.25 mA
